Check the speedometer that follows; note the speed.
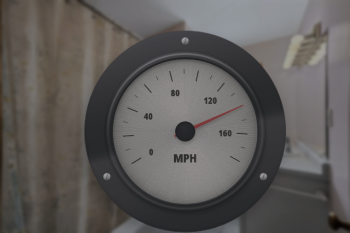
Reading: 140 mph
